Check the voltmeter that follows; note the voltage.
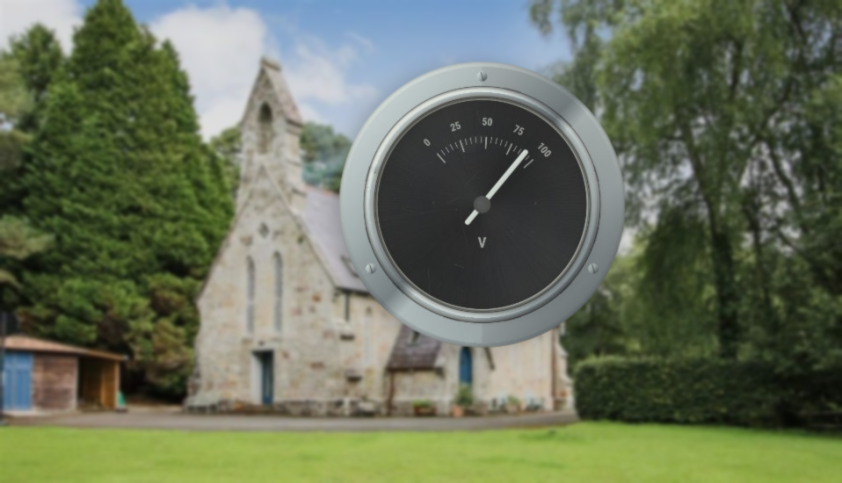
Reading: 90 V
